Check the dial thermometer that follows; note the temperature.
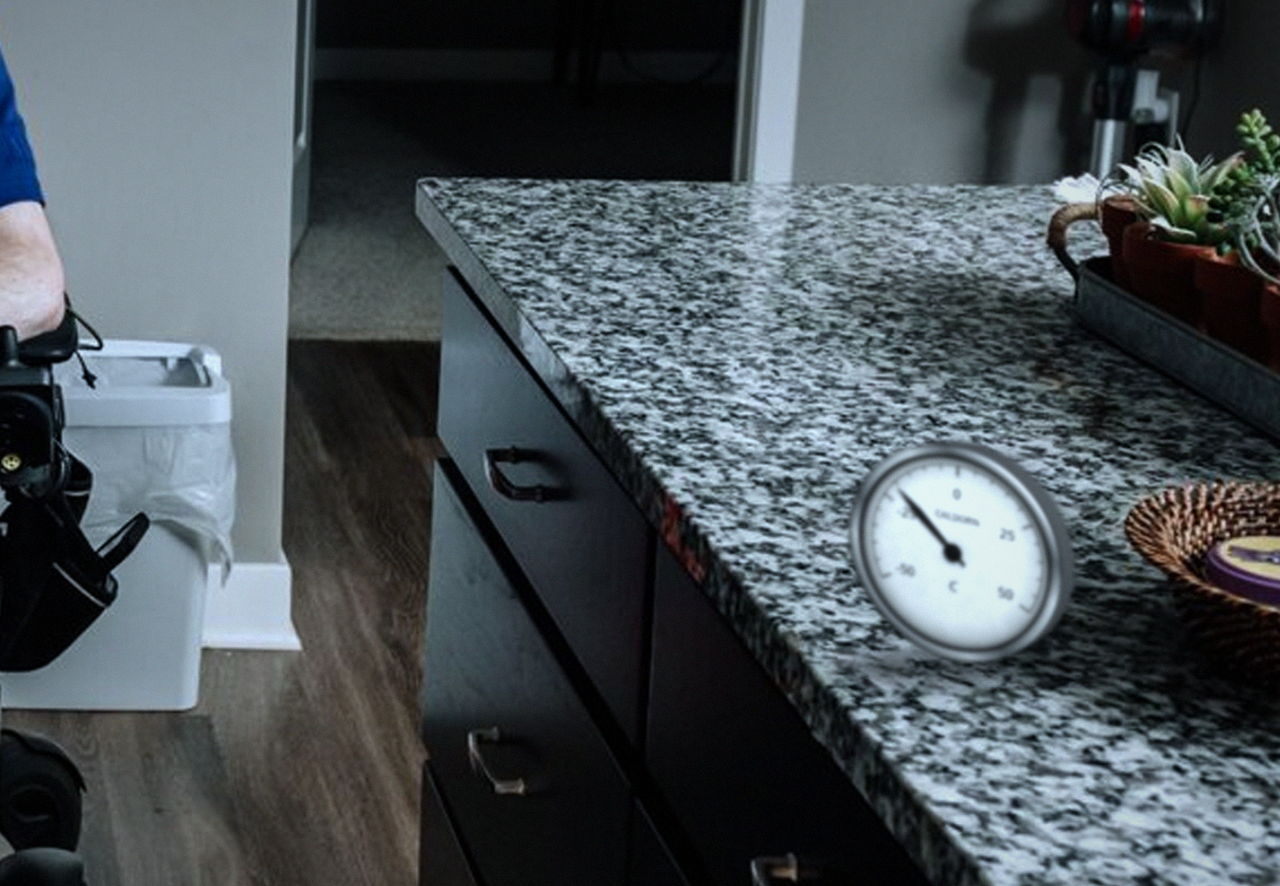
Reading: -20 °C
